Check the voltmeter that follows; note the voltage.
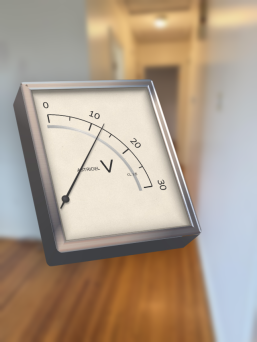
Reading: 12.5 V
